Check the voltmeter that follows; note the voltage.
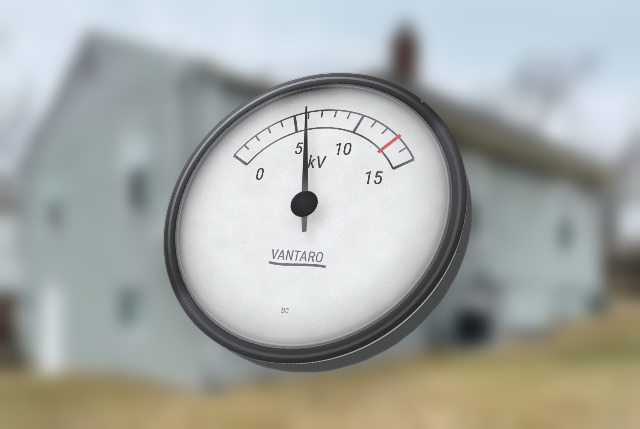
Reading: 6 kV
